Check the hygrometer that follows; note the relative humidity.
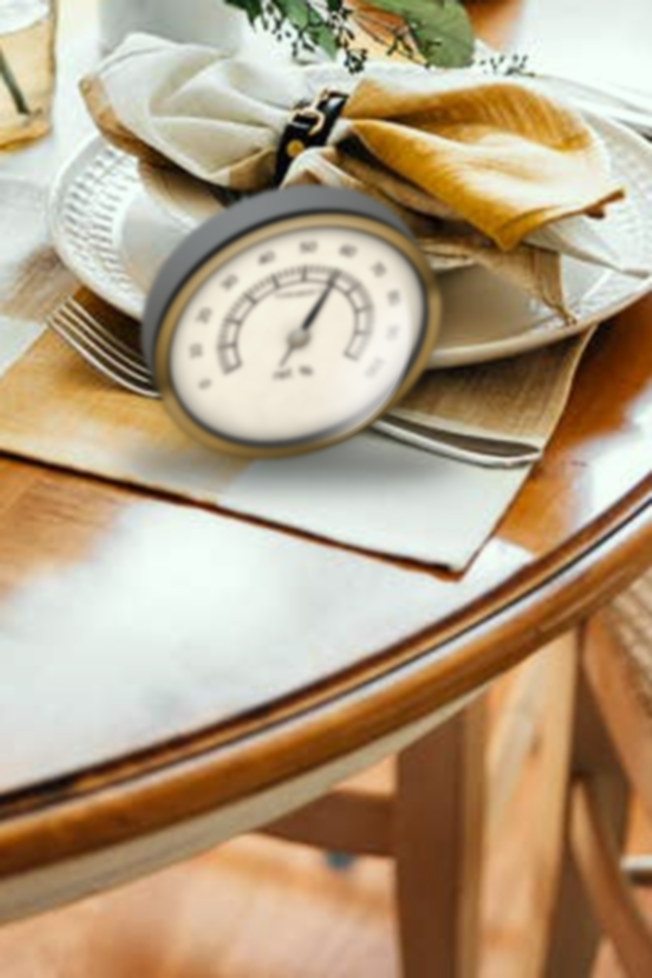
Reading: 60 %
